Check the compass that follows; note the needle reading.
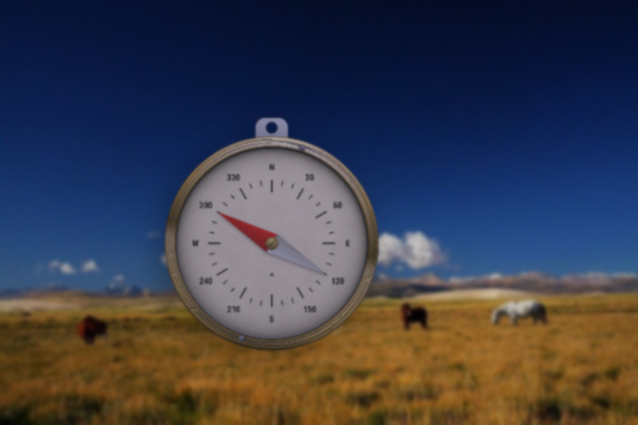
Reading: 300 °
